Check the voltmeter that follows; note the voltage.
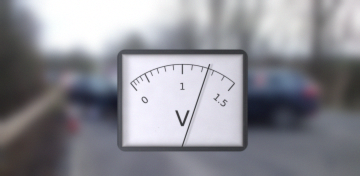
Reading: 1.25 V
